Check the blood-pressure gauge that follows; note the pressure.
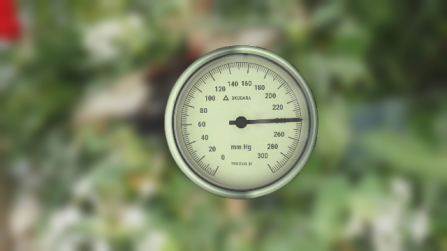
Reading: 240 mmHg
